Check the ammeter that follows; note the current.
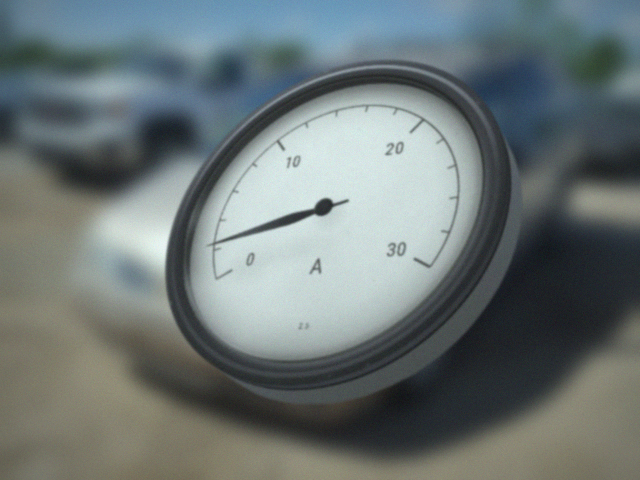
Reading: 2 A
